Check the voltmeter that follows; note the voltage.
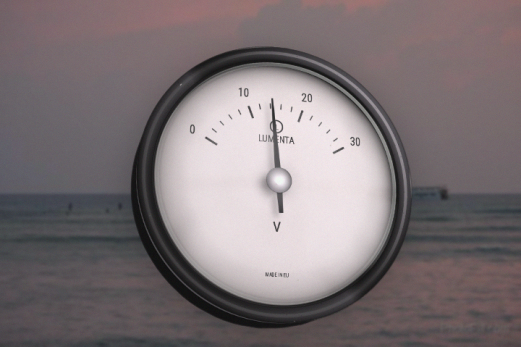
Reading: 14 V
